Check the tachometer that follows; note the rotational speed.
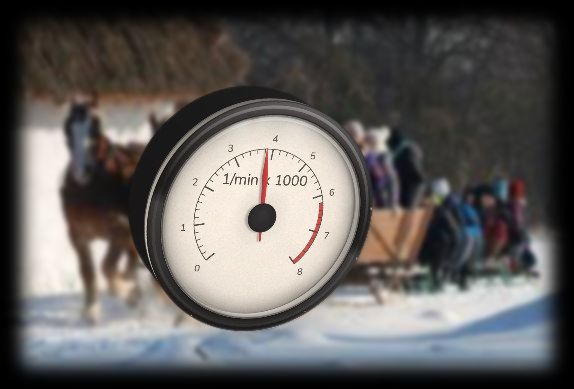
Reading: 3800 rpm
